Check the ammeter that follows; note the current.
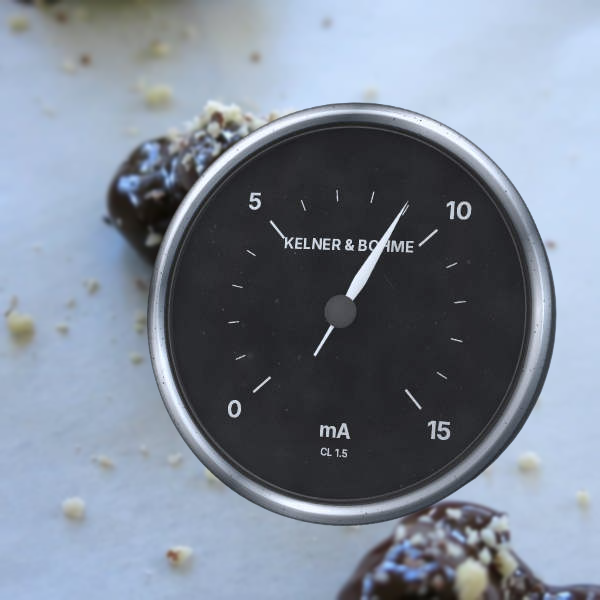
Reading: 9 mA
